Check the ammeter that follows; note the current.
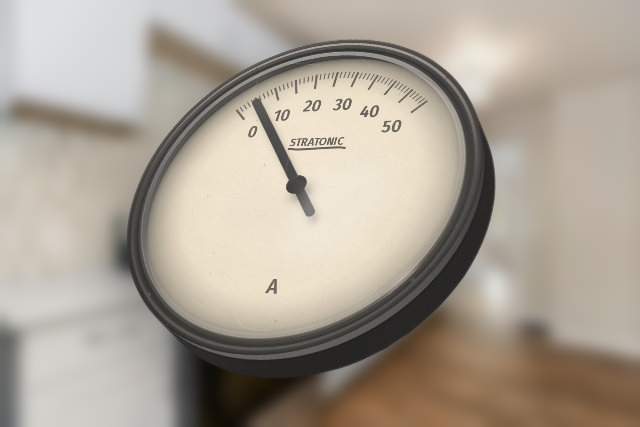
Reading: 5 A
